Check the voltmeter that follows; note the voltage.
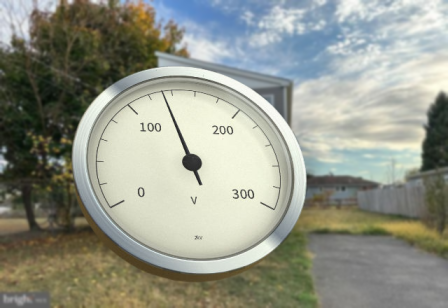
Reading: 130 V
